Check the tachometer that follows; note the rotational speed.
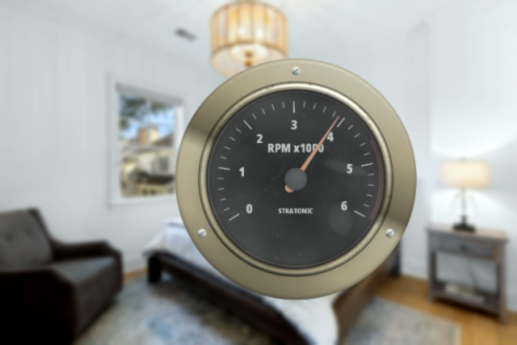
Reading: 3900 rpm
